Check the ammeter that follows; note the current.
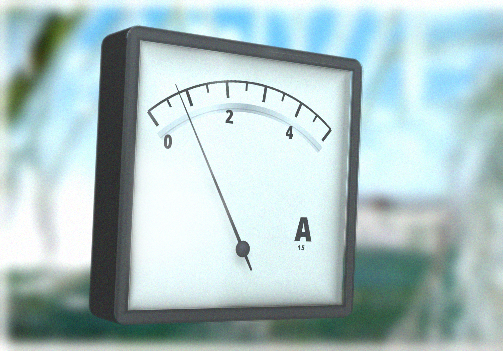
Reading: 0.75 A
